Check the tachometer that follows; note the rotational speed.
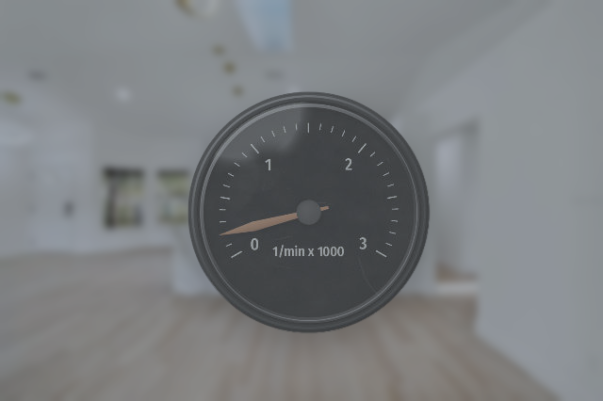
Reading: 200 rpm
